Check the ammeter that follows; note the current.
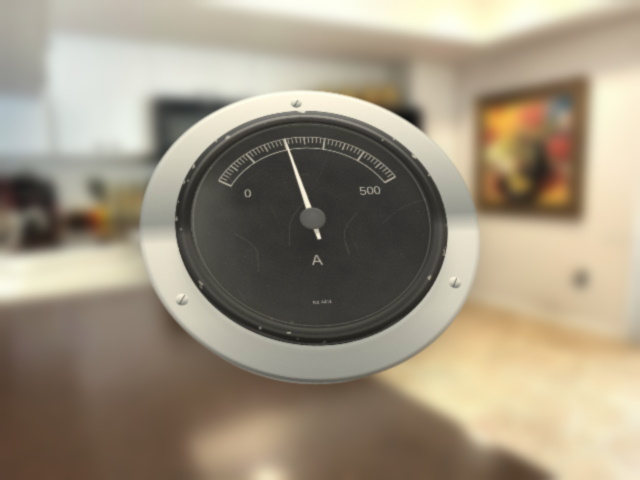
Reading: 200 A
